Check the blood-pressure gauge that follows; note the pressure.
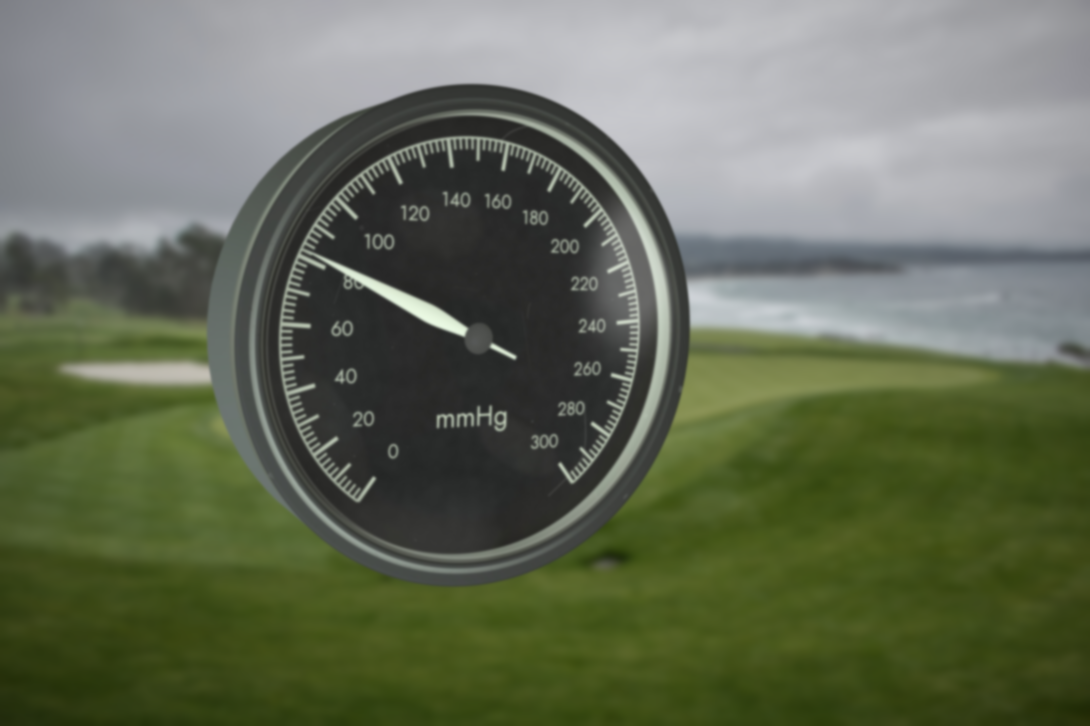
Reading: 82 mmHg
